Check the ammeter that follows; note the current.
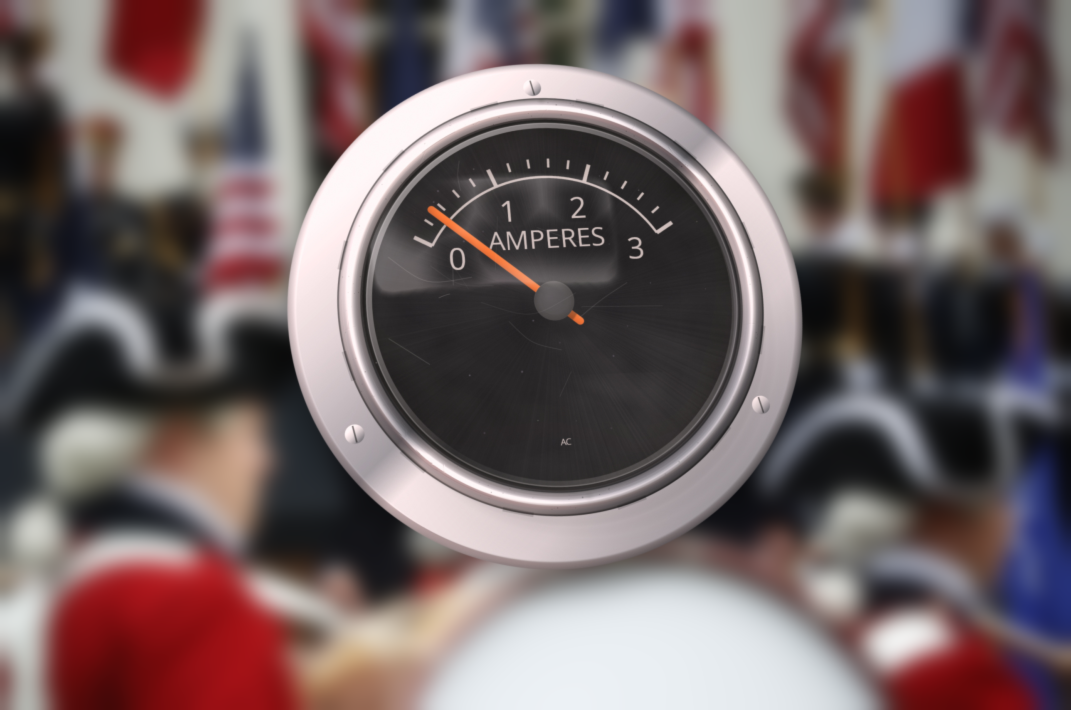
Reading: 0.3 A
